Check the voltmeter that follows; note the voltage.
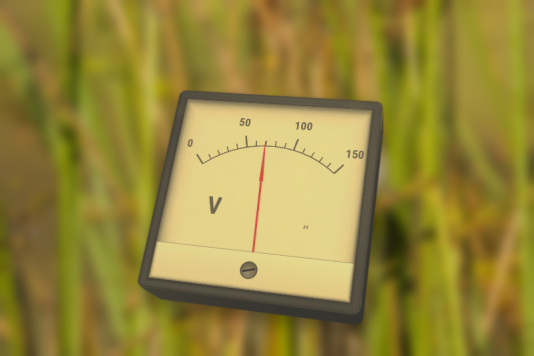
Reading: 70 V
